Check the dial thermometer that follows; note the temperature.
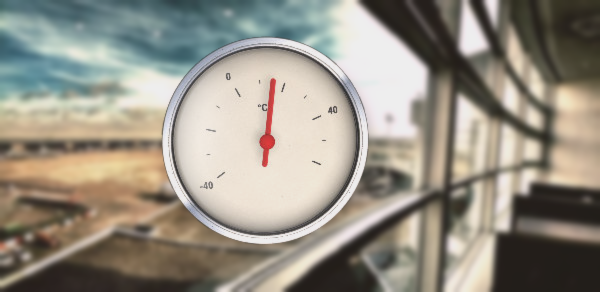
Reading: 15 °C
